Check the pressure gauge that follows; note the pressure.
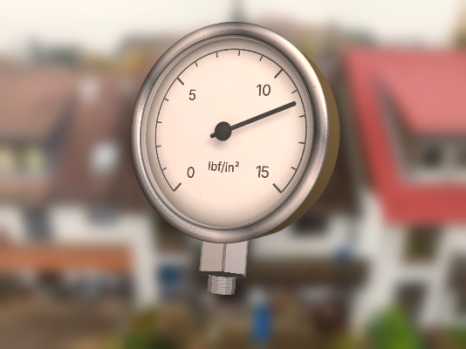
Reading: 11.5 psi
